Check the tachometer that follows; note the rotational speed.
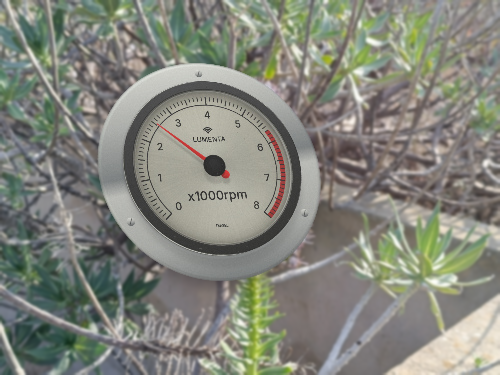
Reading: 2500 rpm
